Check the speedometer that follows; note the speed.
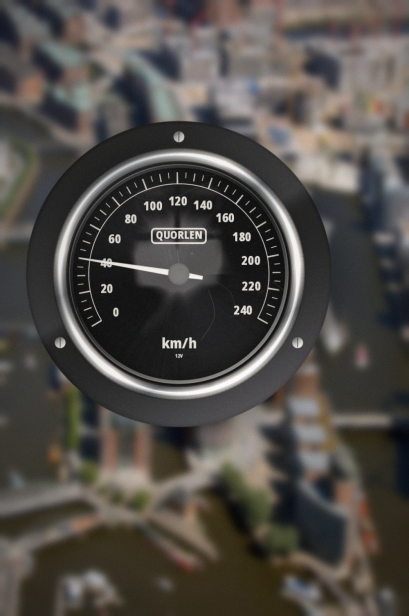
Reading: 40 km/h
